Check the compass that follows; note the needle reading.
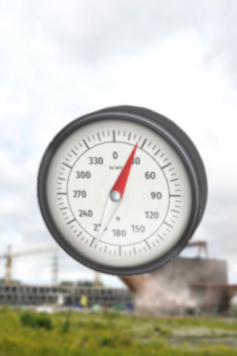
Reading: 25 °
